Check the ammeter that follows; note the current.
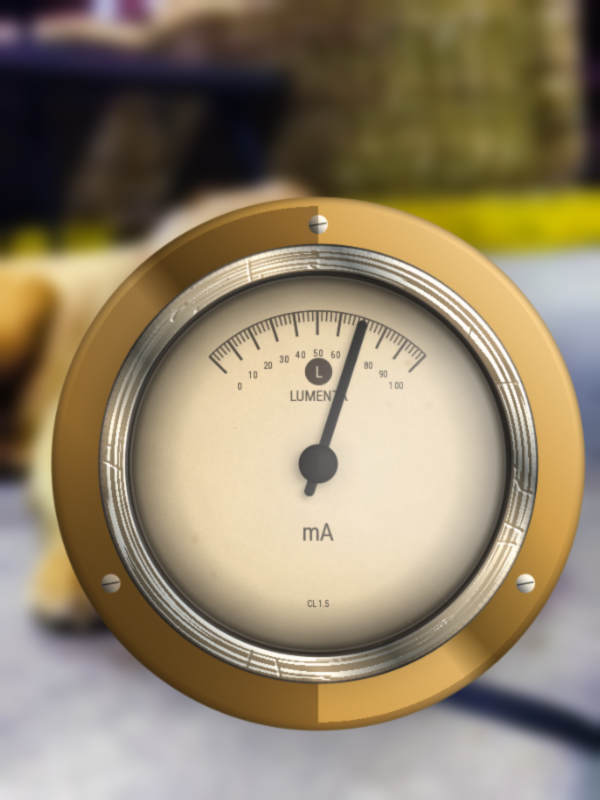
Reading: 70 mA
